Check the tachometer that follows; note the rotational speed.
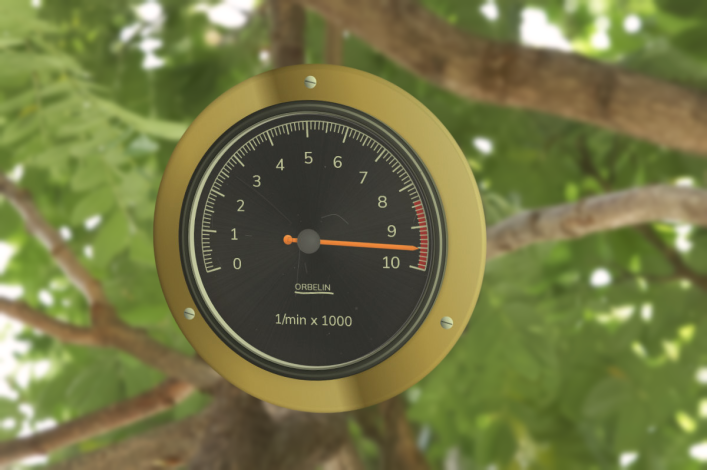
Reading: 9500 rpm
